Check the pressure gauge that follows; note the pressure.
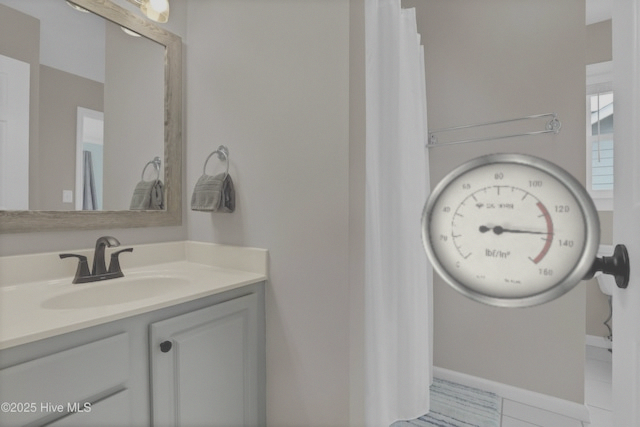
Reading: 135 psi
